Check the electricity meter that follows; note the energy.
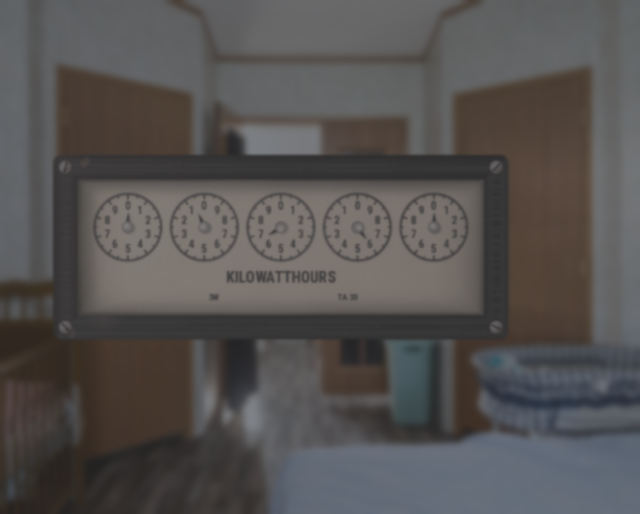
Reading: 660 kWh
